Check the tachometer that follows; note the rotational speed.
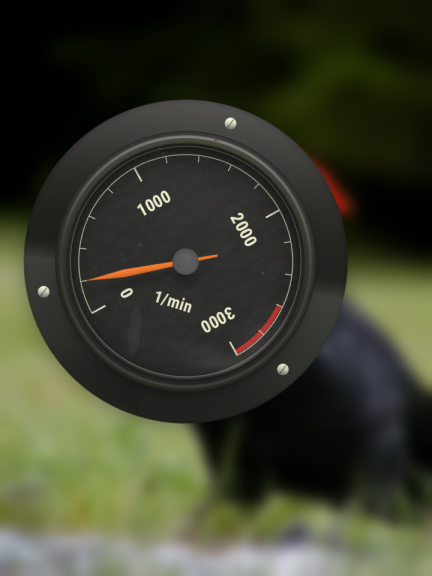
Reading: 200 rpm
